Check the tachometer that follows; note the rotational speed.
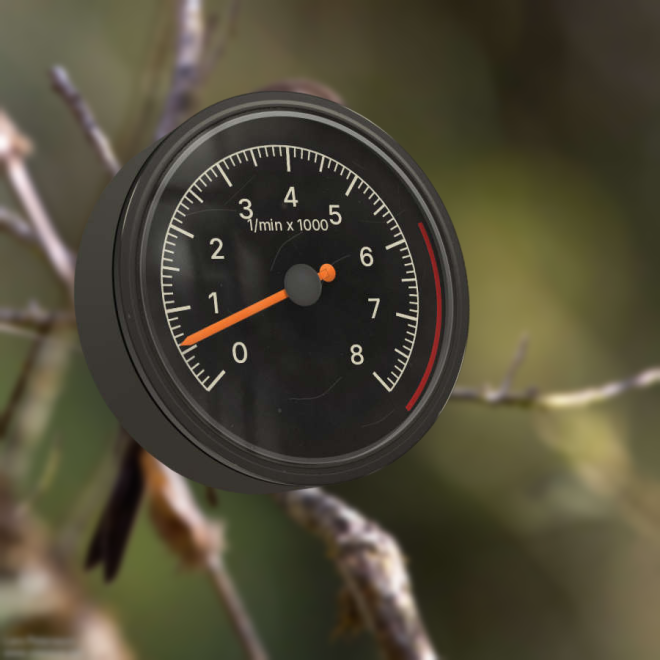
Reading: 600 rpm
